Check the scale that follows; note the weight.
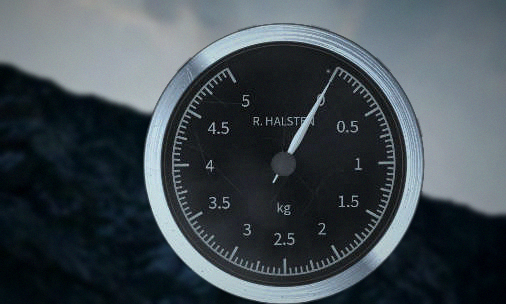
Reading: 0 kg
